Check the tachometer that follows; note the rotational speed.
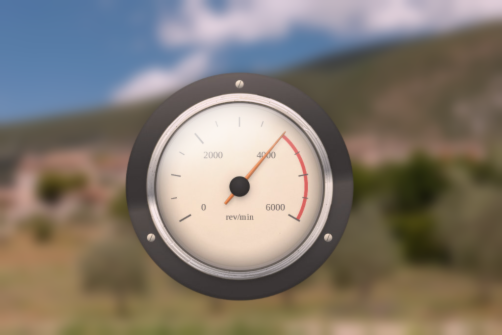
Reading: 4000 rpm
